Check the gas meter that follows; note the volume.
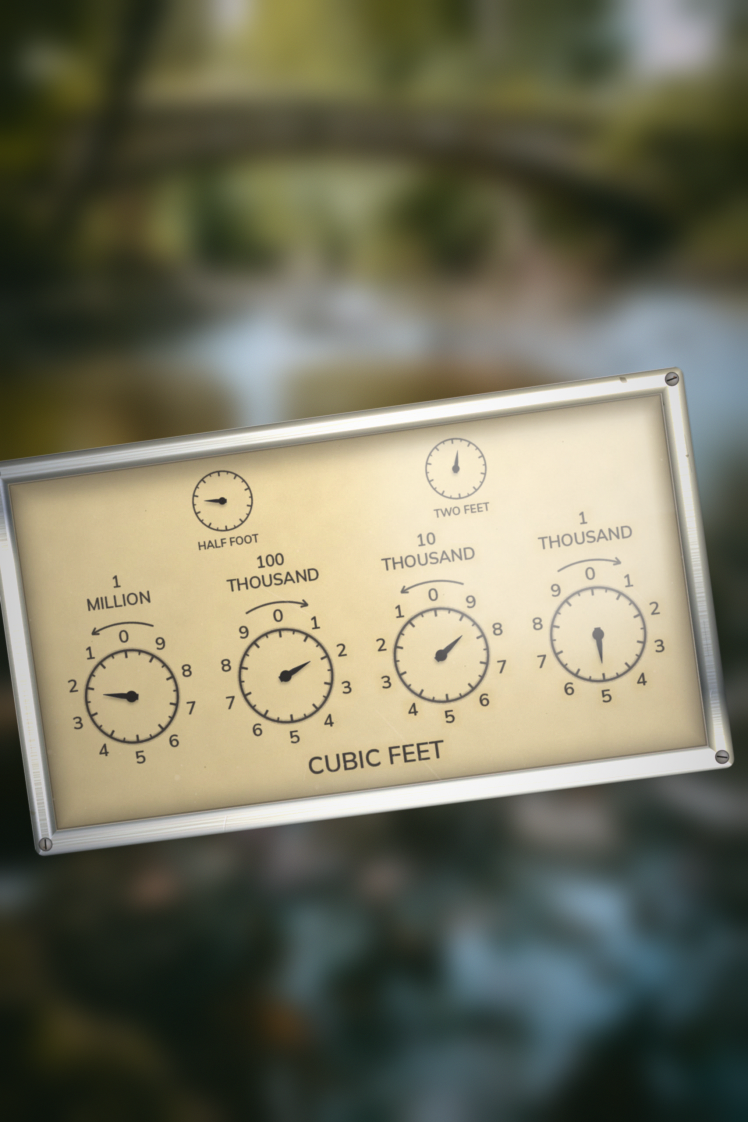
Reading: 218500 ft³
